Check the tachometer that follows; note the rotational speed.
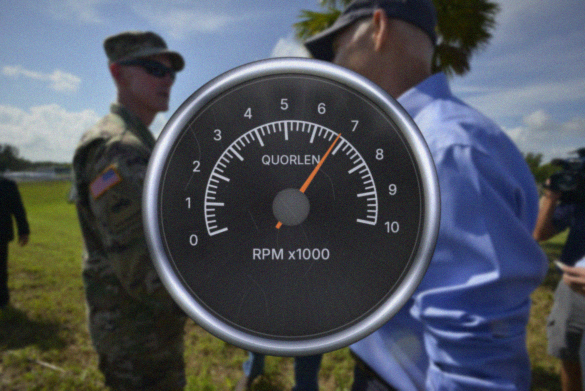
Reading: 6800 rpm
